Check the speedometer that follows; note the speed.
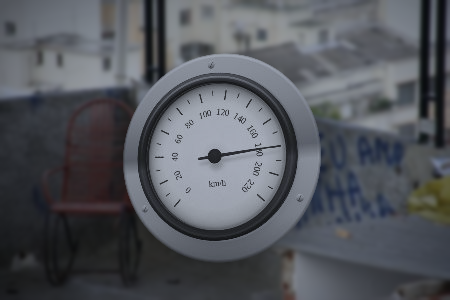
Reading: 180 km/h
